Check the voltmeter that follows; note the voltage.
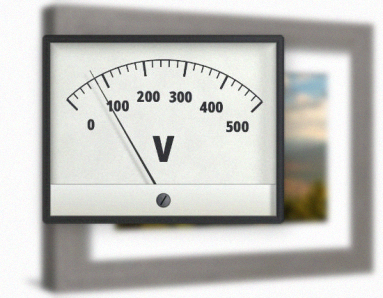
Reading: 80 V
